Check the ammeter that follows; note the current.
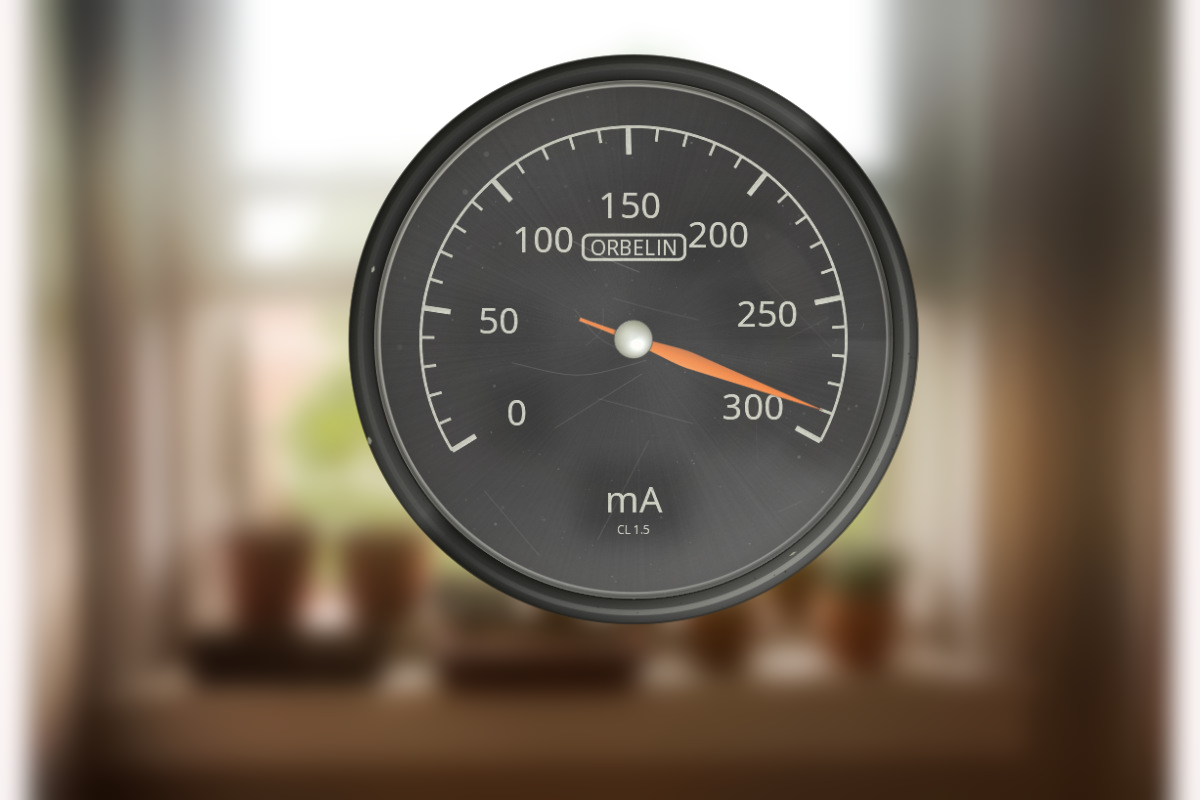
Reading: 290 mA
